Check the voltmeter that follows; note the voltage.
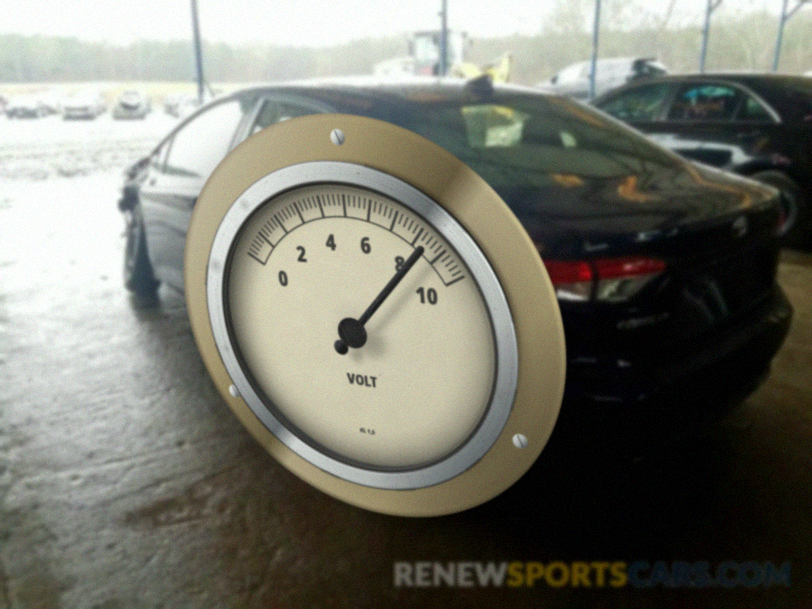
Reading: 8.4 V
